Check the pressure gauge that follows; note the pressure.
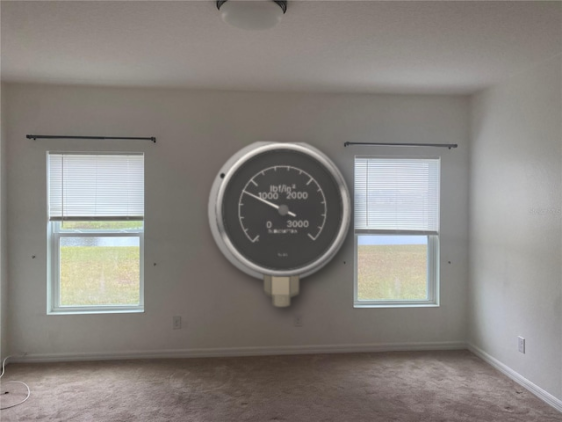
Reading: 800 psi
